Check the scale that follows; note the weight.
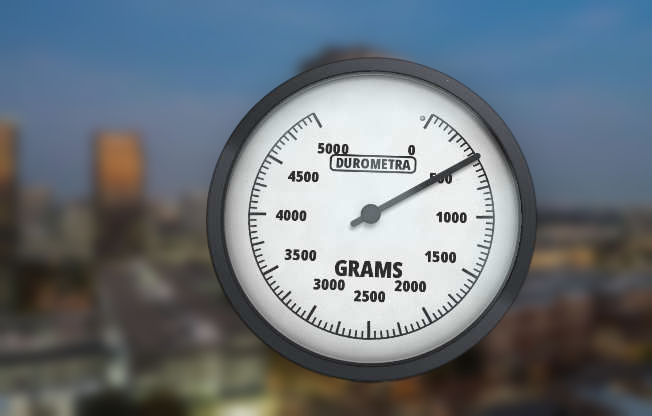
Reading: 500 g
